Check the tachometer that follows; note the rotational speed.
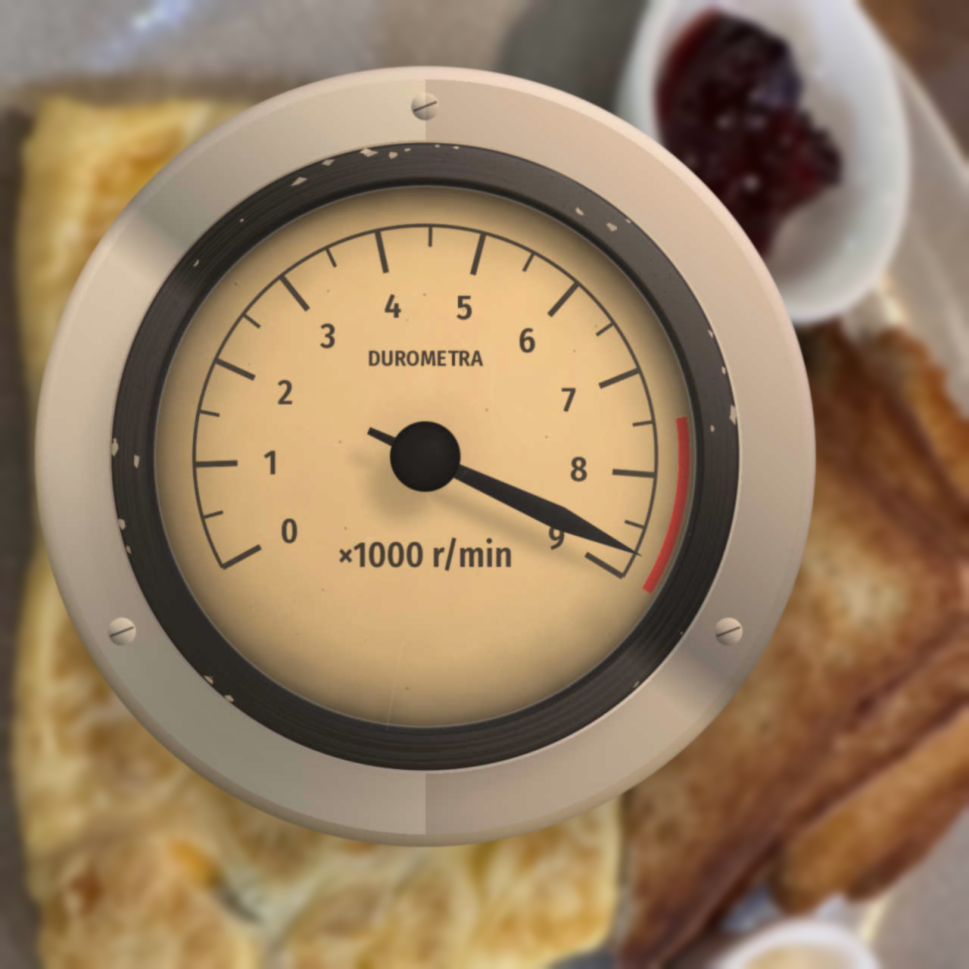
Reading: 8750 rpm
